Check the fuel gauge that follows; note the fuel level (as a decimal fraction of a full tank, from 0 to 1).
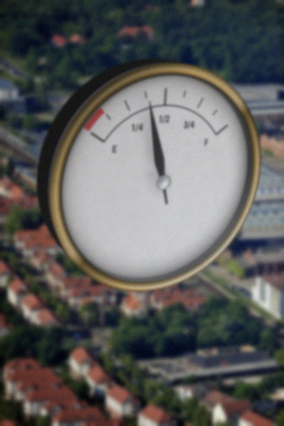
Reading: 0.375
